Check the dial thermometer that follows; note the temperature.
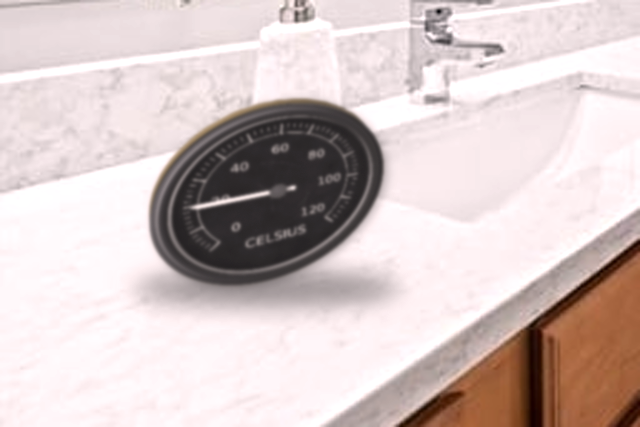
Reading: 20 °C
